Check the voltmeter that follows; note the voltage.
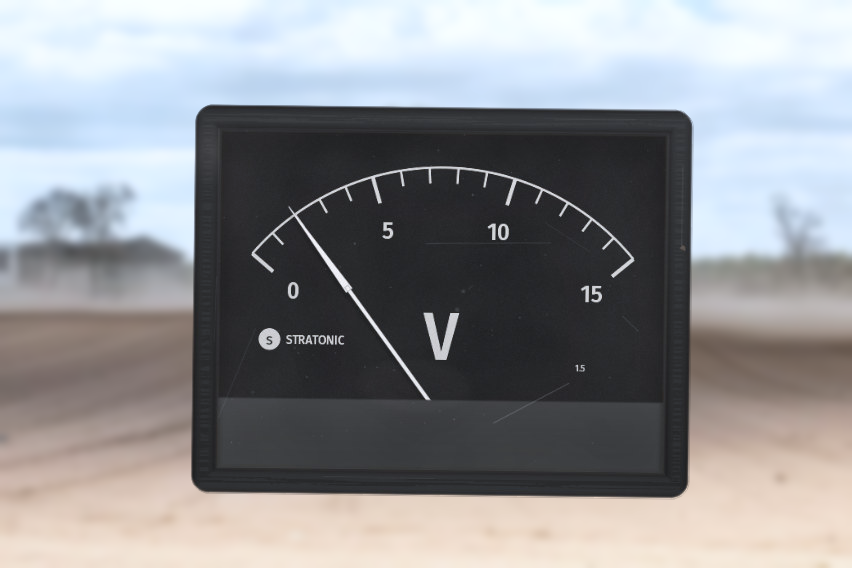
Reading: 2 V
